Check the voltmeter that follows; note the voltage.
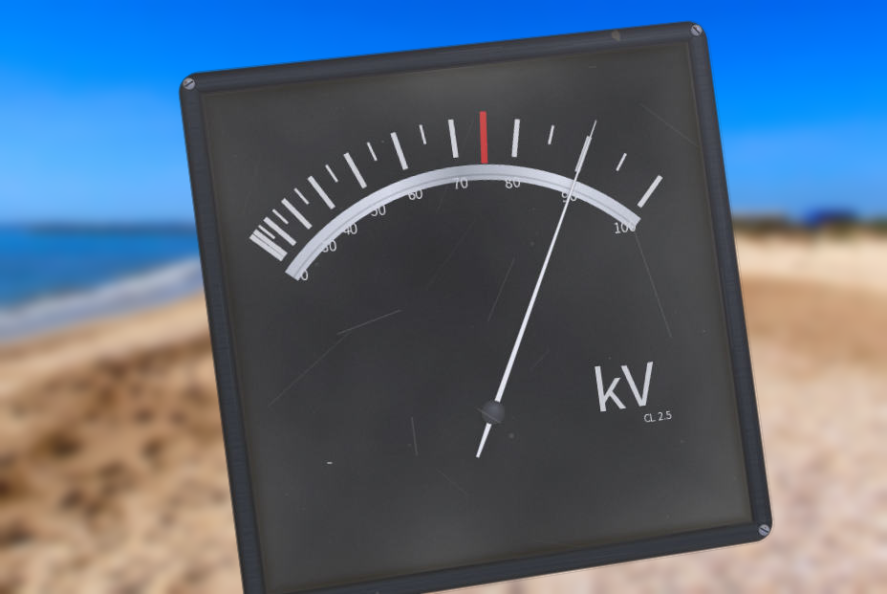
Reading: 90 kV
